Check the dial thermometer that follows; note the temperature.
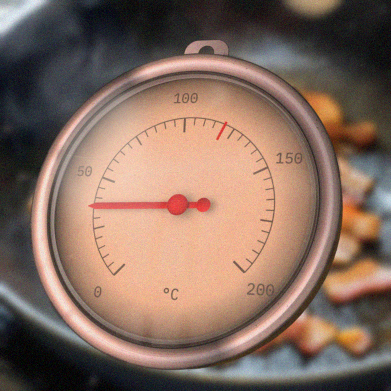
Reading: 35 °C
